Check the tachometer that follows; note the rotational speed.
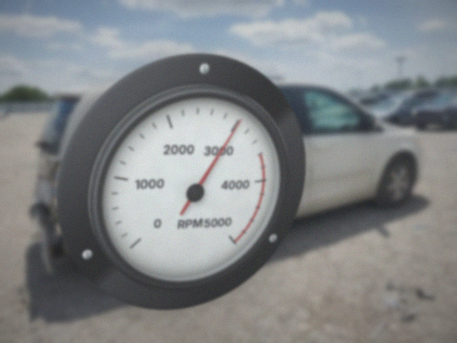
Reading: 3000 rpm
